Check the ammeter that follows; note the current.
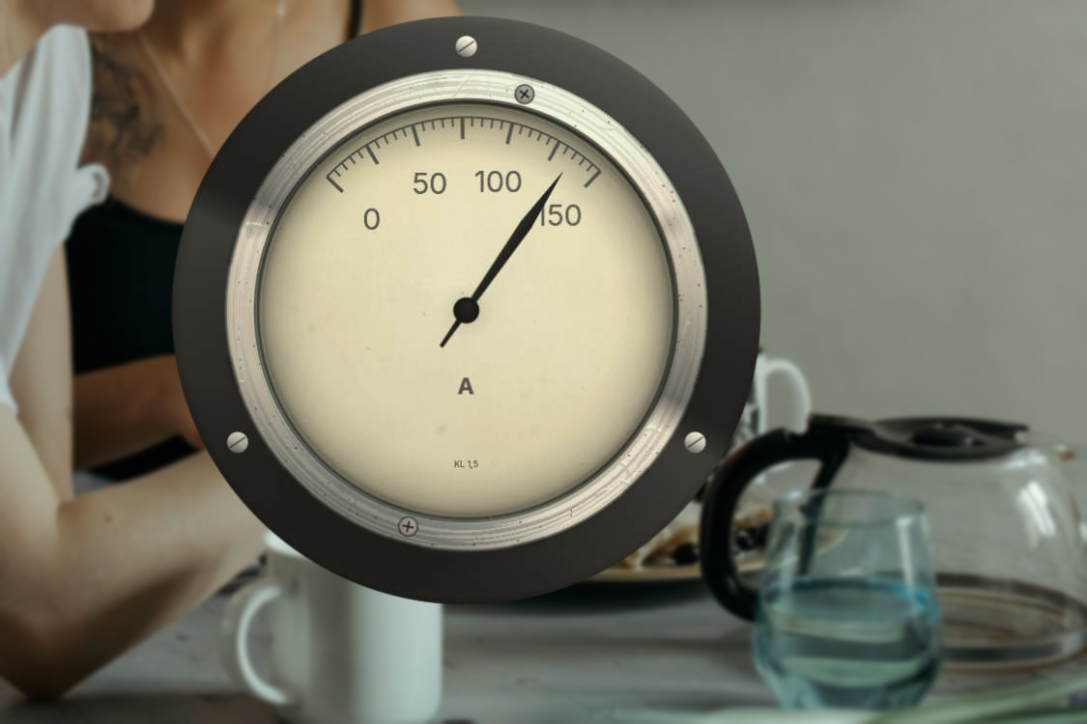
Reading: 135 A
